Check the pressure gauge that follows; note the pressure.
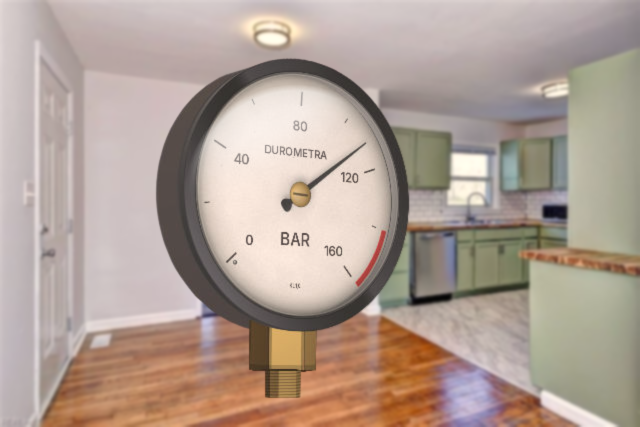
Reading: 110 bar
